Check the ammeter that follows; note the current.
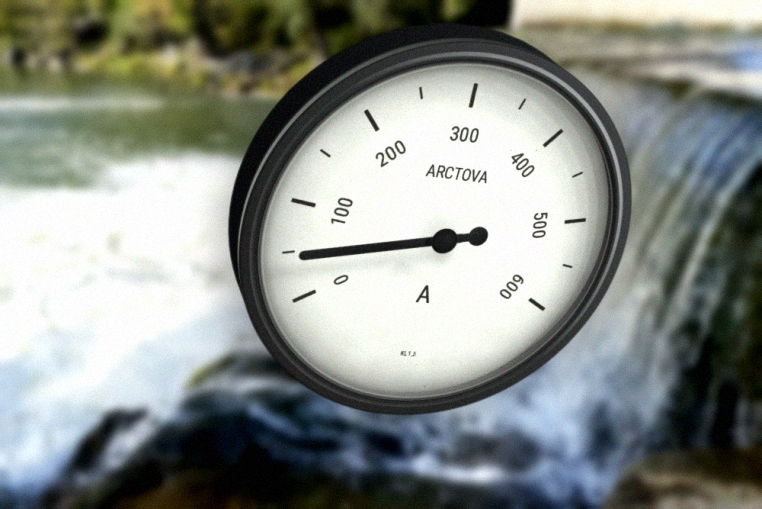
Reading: 50 A
